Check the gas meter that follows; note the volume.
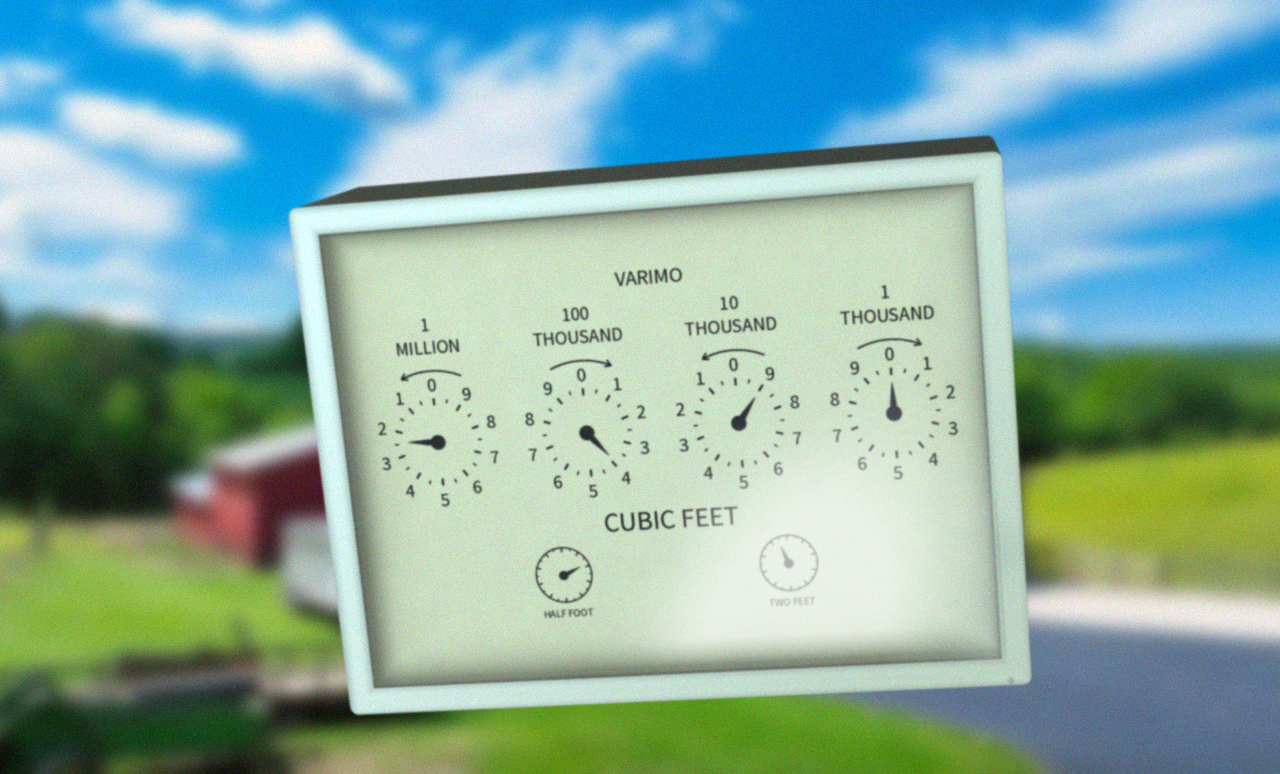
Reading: 239000 ft³
